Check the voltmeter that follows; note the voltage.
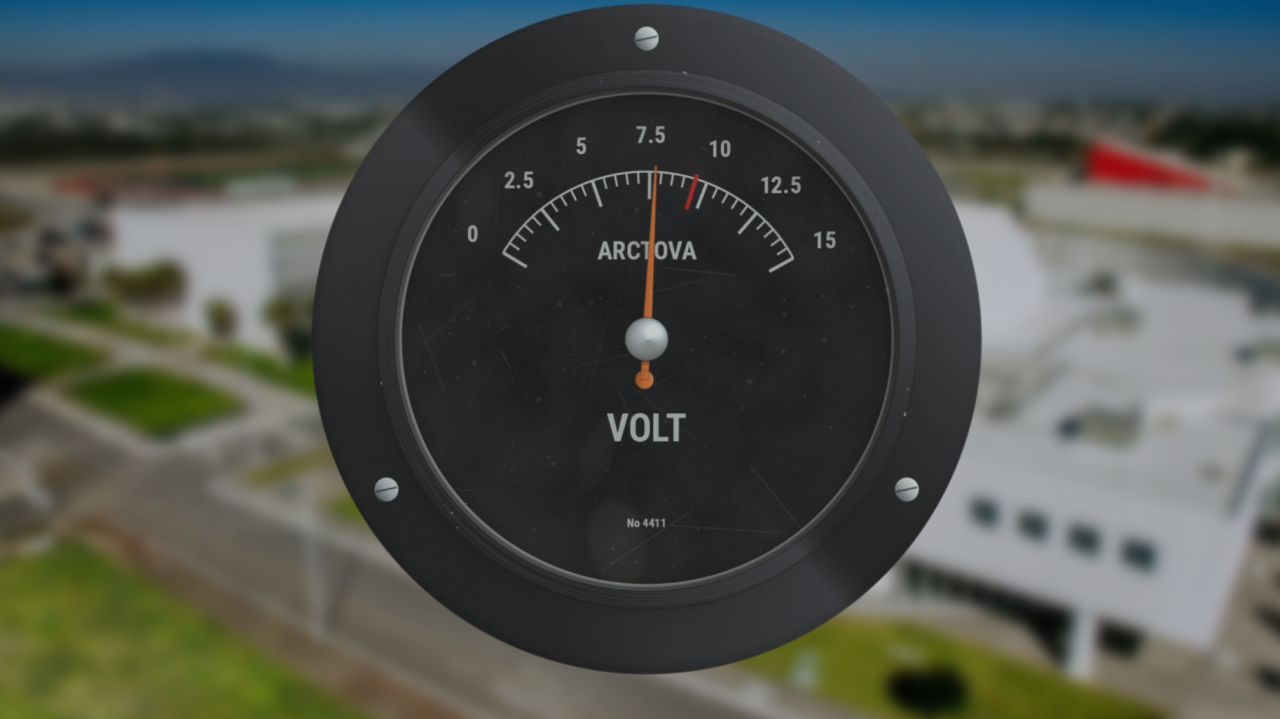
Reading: 7.75 V
